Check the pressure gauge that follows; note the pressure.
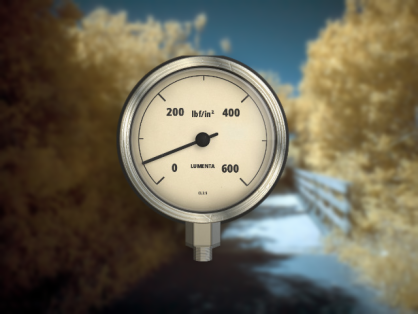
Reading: 50 psi
